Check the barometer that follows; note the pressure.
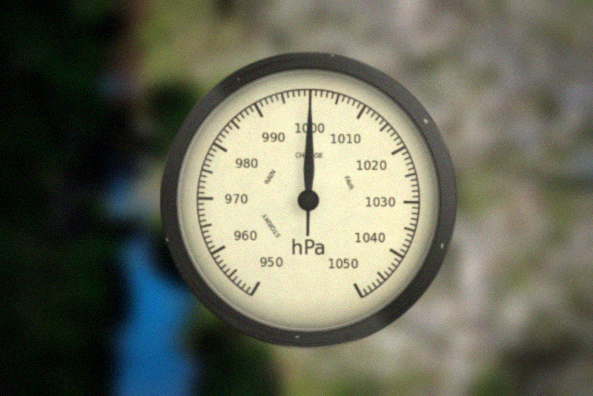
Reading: 1000 hPa
